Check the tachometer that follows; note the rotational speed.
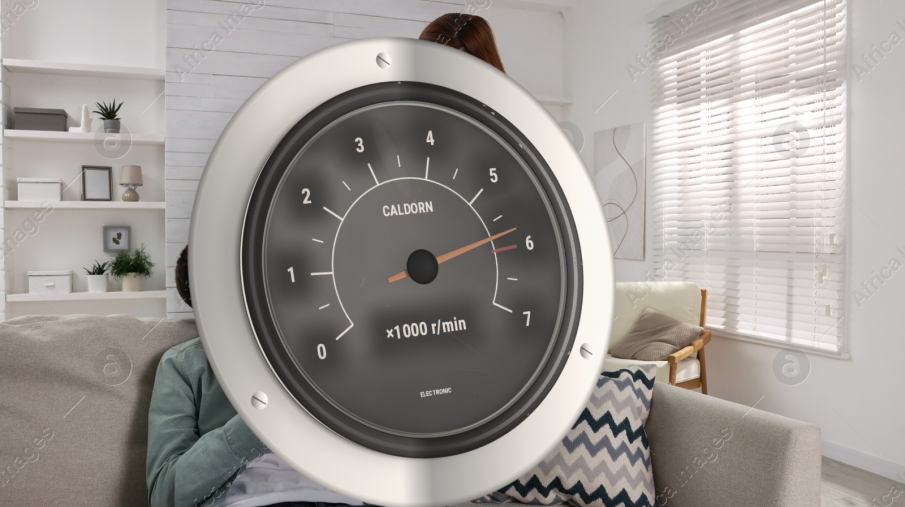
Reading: 5750 rpm
